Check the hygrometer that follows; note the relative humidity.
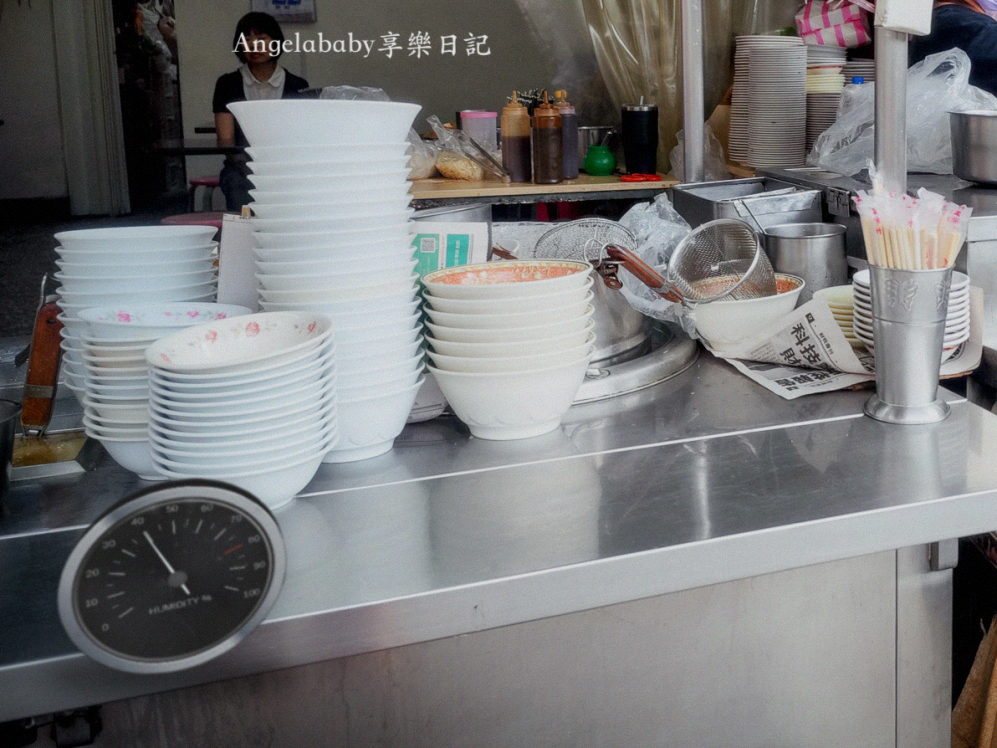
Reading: 40 %
